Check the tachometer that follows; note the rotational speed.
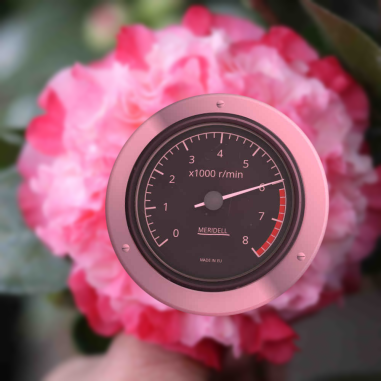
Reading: 6000 rpm
